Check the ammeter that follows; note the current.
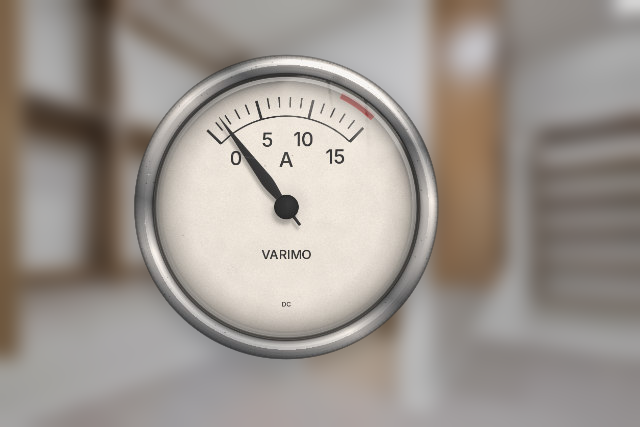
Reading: 1.5 A
